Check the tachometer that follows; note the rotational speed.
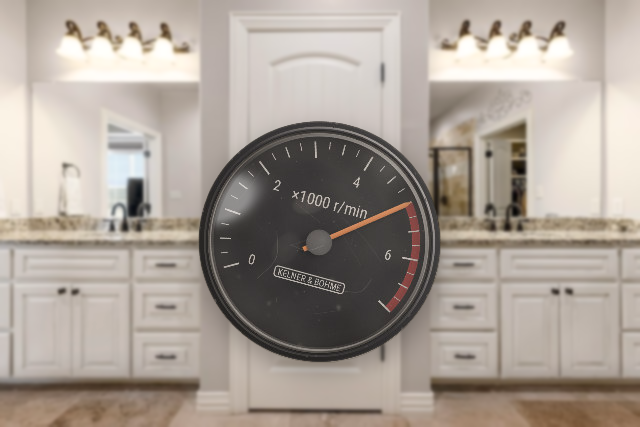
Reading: 5000 rpm
